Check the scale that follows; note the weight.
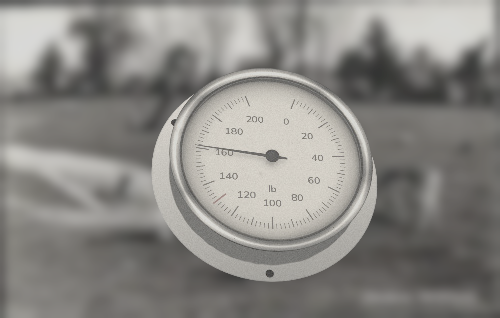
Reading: 160 lb
